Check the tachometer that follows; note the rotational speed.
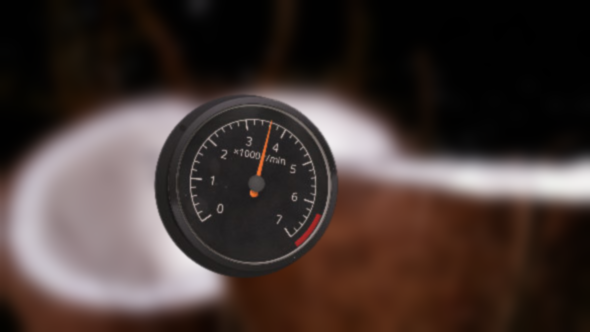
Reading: 3600 rpm
